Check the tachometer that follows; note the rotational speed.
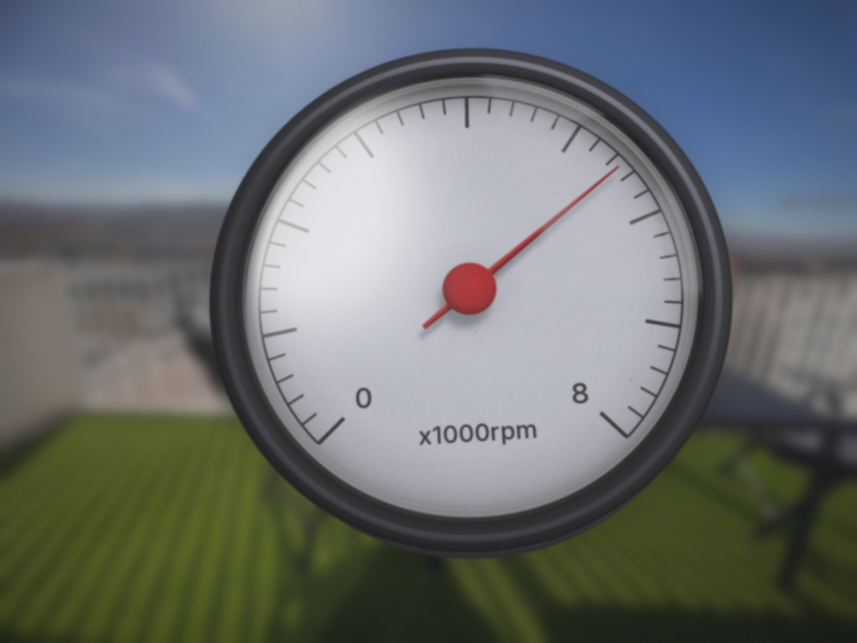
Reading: 5500 rpm
